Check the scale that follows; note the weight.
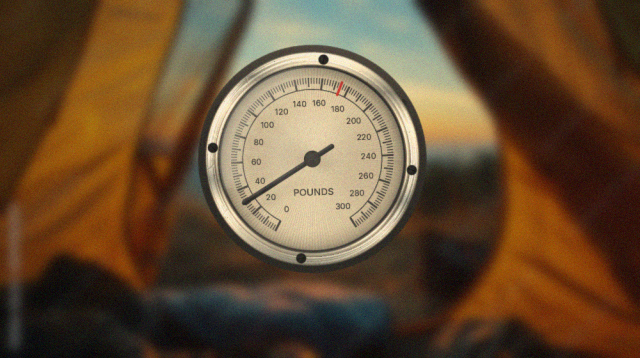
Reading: 30 lb
